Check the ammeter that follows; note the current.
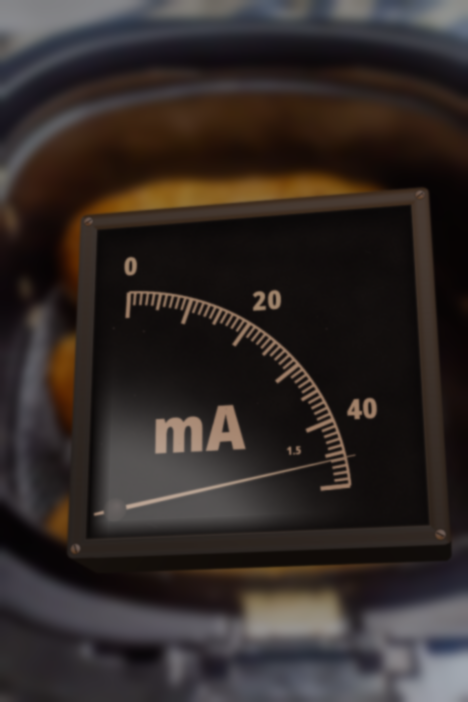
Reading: 46 mA
